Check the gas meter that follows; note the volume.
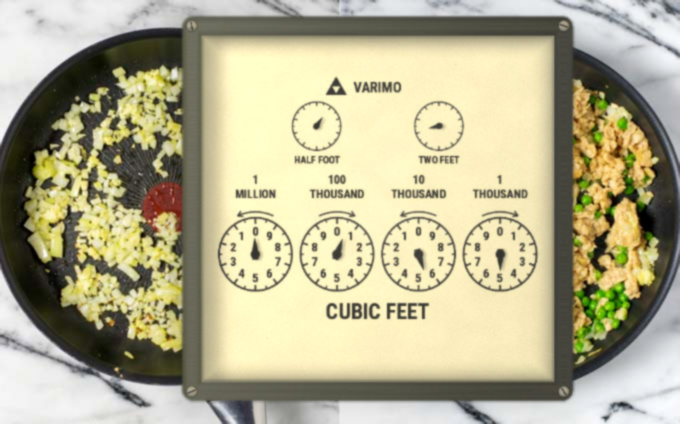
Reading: 5500 ft³
